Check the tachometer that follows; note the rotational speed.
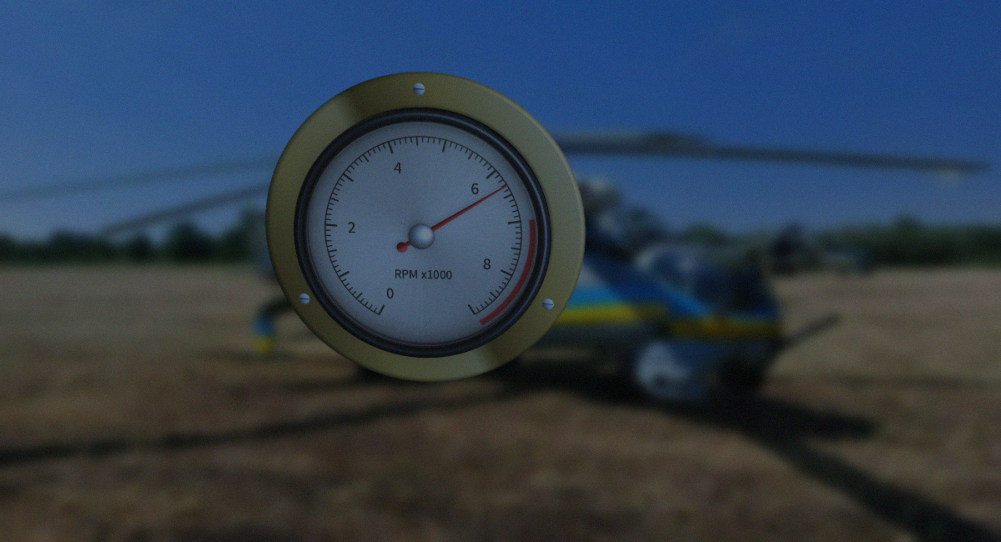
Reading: 6300 rpm
